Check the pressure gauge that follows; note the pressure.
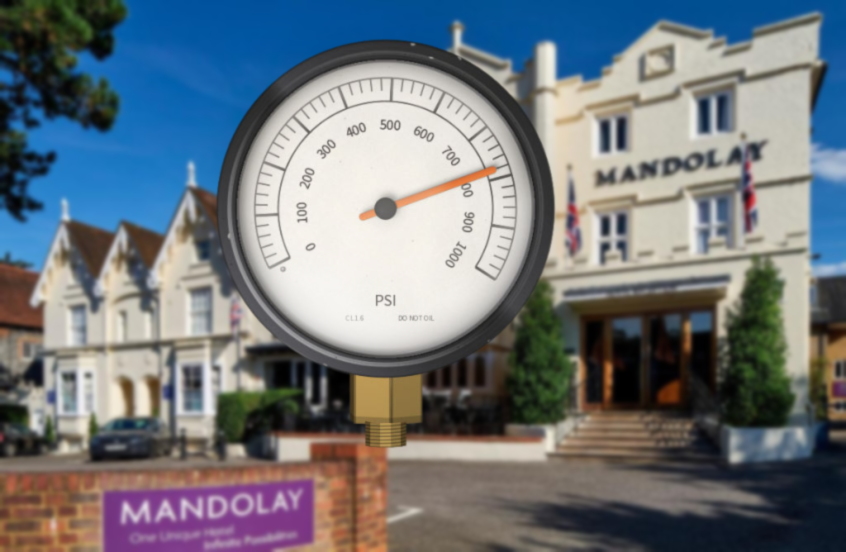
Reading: 780 psi
